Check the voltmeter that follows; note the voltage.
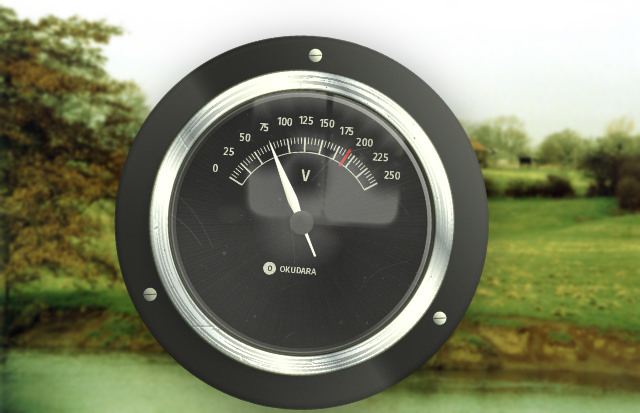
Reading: 75 V
